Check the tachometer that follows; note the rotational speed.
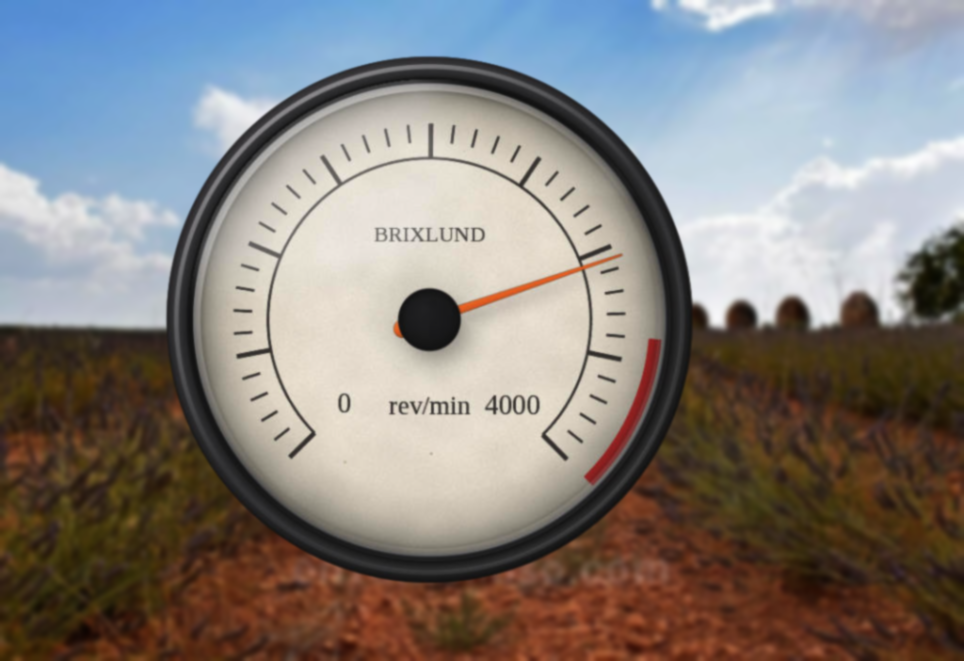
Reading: 3050 rpm
